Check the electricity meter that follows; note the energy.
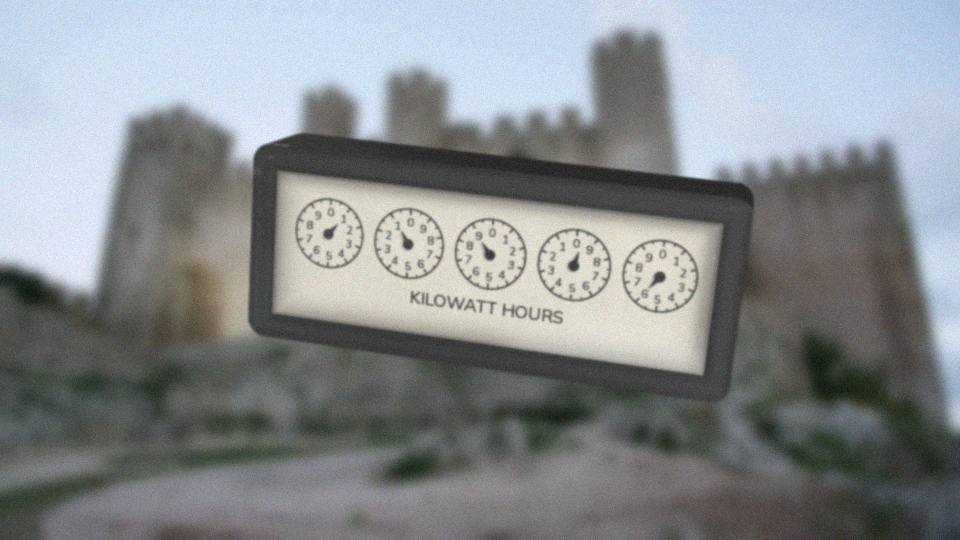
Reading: 10896 kWh
